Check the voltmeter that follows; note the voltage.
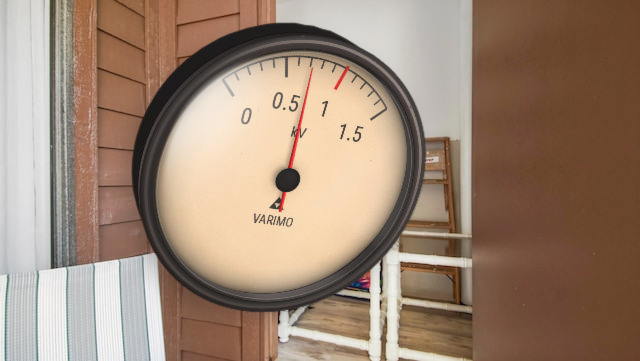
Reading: 0.7 kV
